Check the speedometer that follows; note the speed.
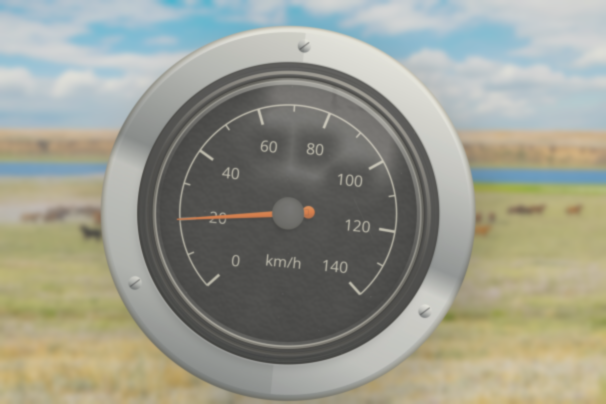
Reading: 20 km/h
